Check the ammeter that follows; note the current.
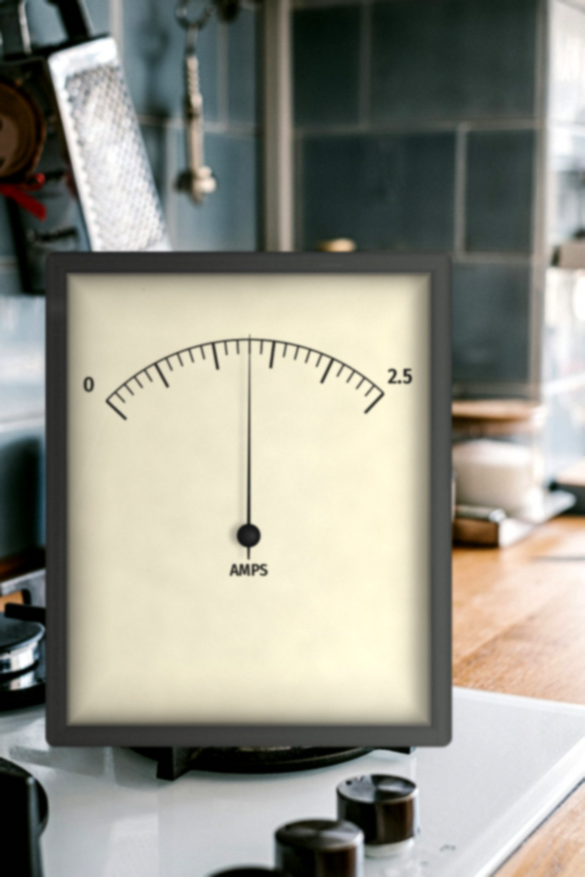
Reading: 1.3 A
